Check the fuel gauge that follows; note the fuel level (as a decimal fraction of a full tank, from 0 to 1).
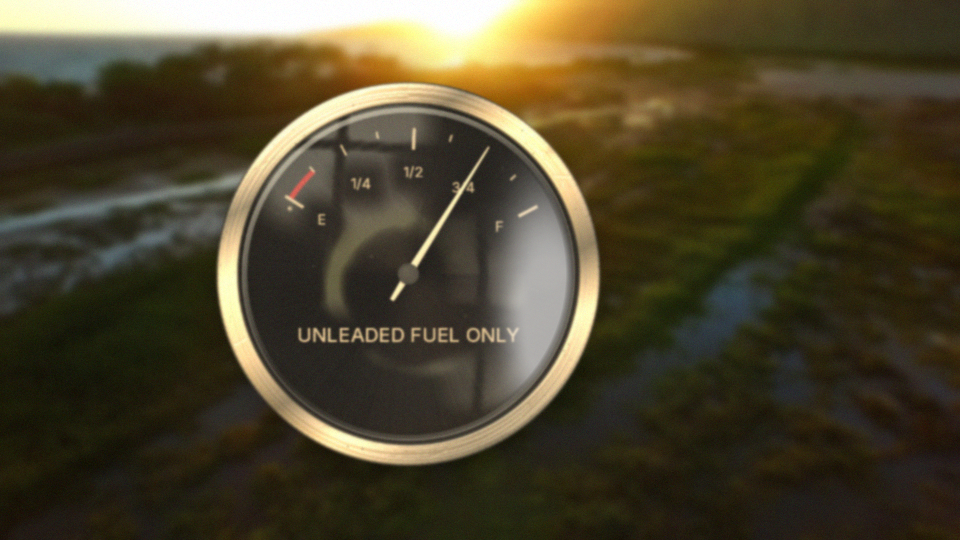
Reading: 0.75
